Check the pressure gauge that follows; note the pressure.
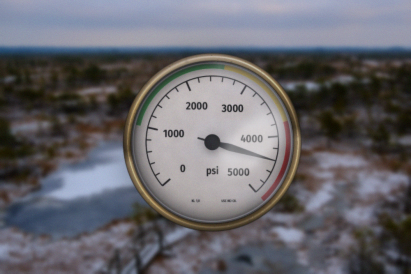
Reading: 4400 psi
